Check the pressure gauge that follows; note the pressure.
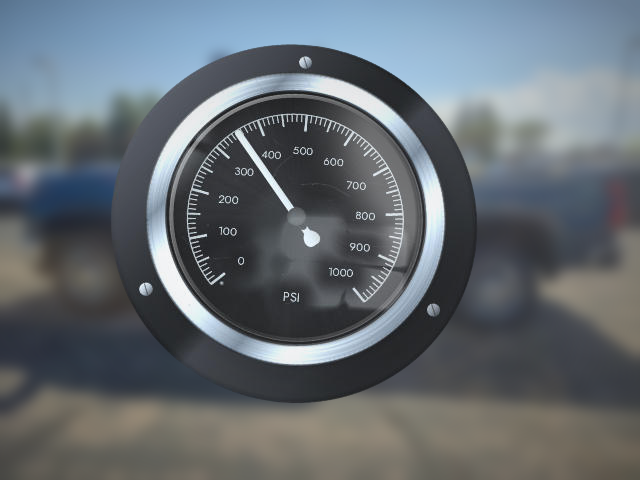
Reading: 350 psi
